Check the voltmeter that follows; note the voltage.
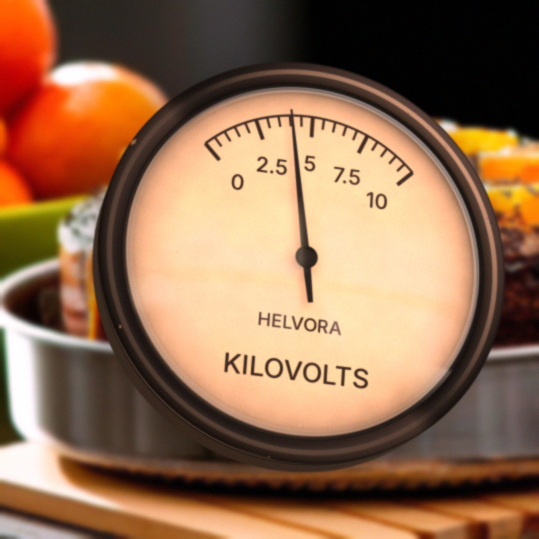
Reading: 4 kV
